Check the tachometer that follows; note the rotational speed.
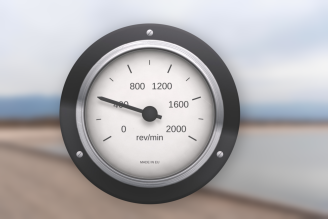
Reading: 400 rpm
